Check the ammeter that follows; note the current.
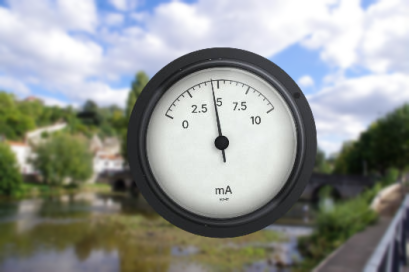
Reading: 4.5 mA
